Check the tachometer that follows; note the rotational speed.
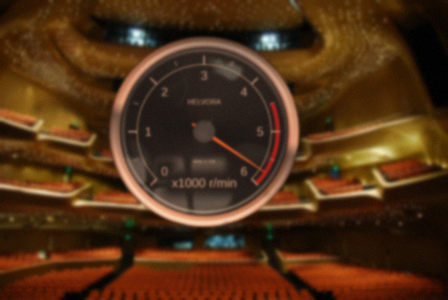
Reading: 5750 rpm
